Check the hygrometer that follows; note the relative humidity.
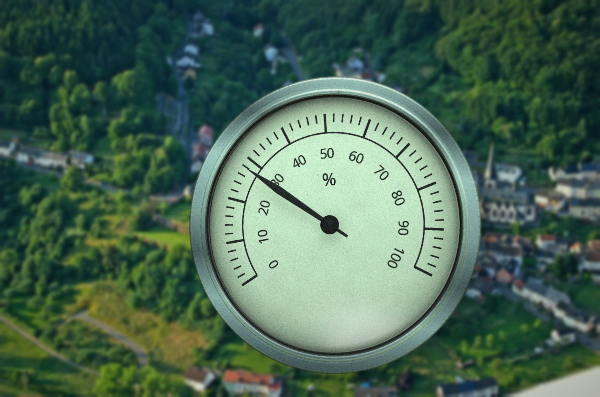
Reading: 28 %
